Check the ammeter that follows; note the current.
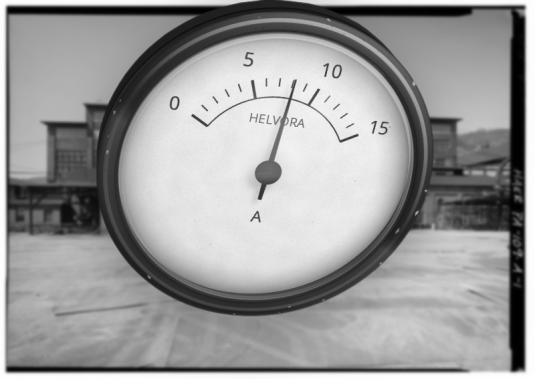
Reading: 8 A
